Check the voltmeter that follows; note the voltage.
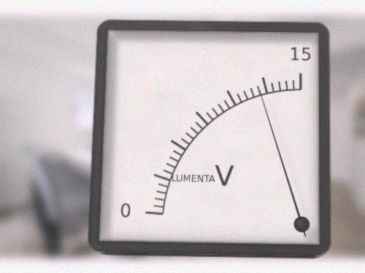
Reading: 12 V
